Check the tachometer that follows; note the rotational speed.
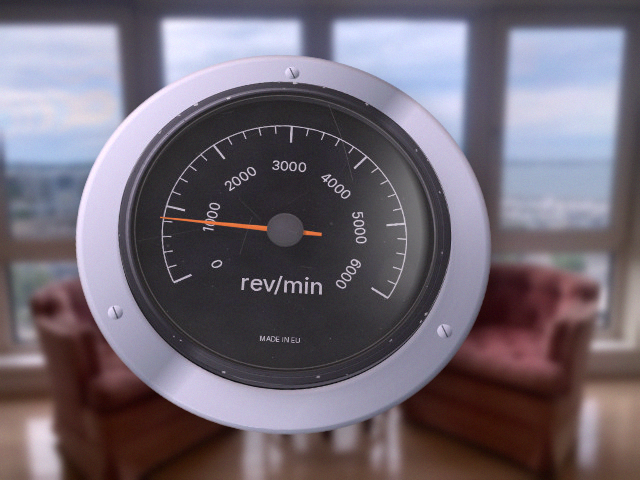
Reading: 800 rpm
